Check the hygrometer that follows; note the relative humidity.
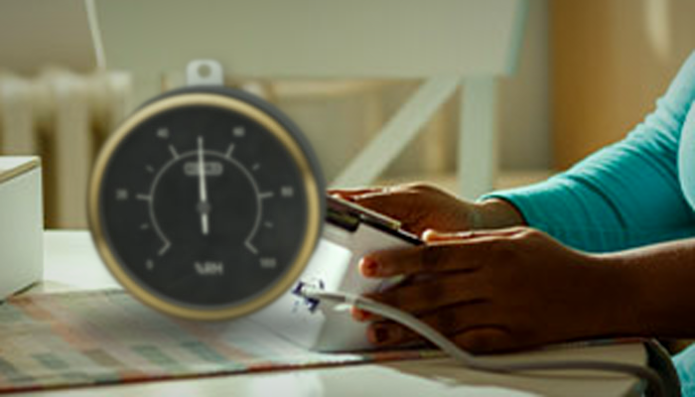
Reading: 50 %
